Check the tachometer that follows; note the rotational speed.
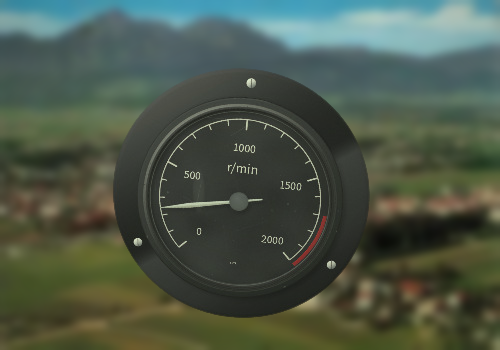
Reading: 250 rpm
